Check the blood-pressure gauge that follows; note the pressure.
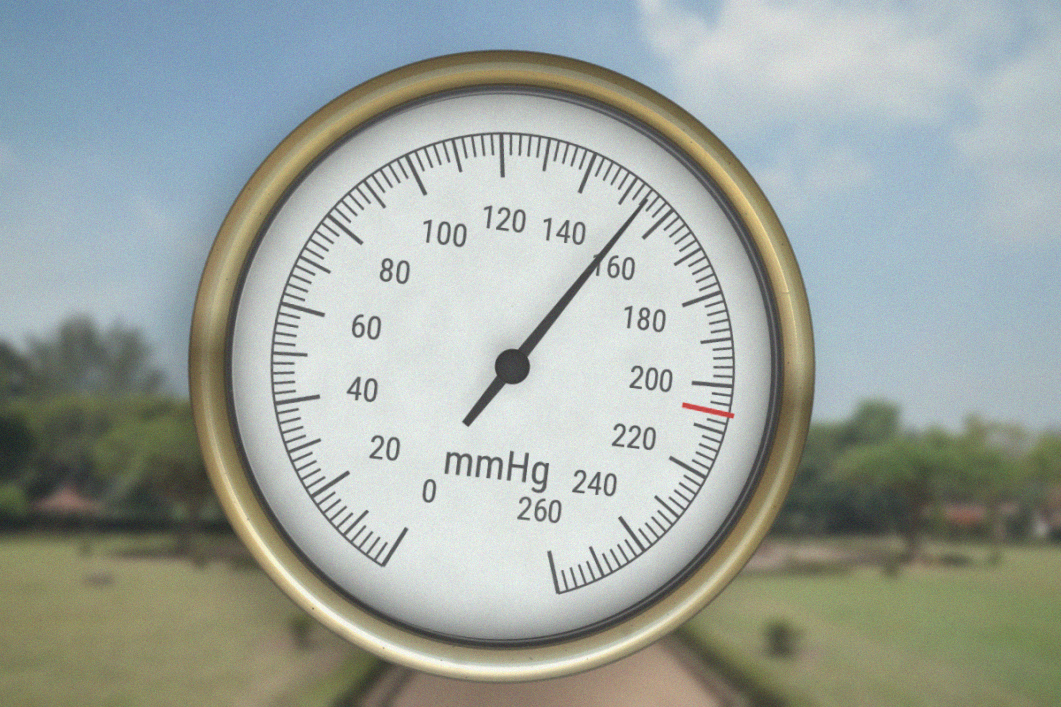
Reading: 154 mmHg
